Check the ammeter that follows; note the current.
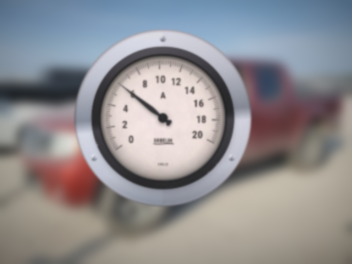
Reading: 6 A
